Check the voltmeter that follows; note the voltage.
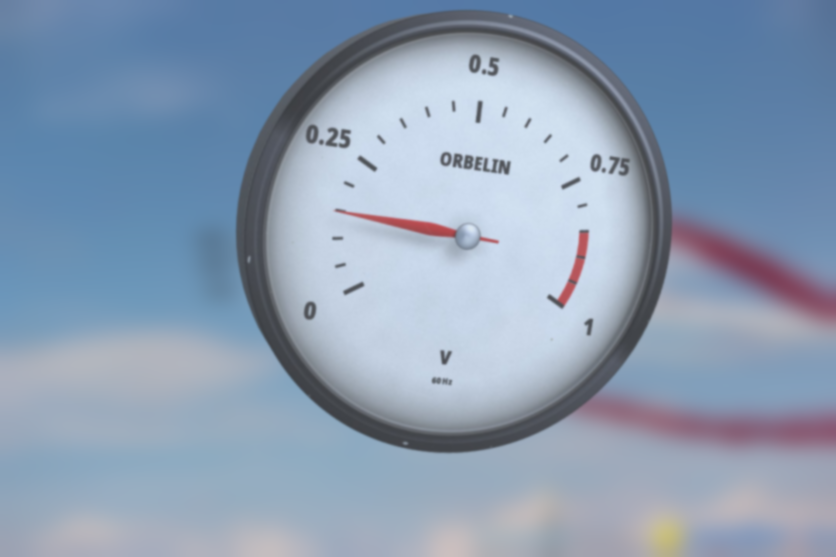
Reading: 0.15 V
